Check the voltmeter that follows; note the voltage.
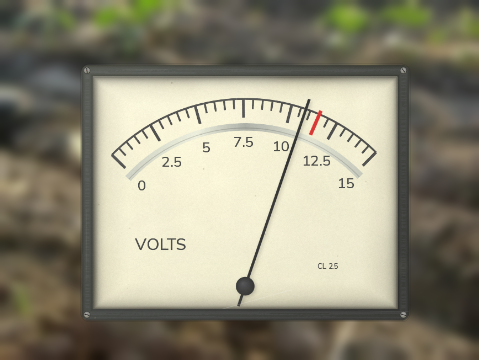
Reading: 10.75 V
